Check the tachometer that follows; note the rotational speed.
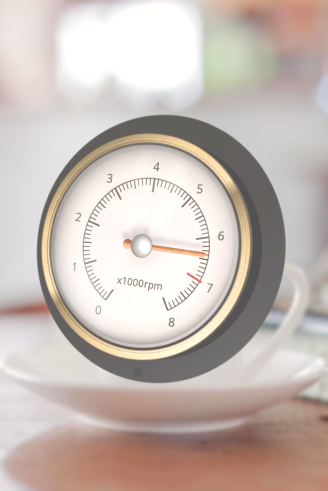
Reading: 6400 rpm
